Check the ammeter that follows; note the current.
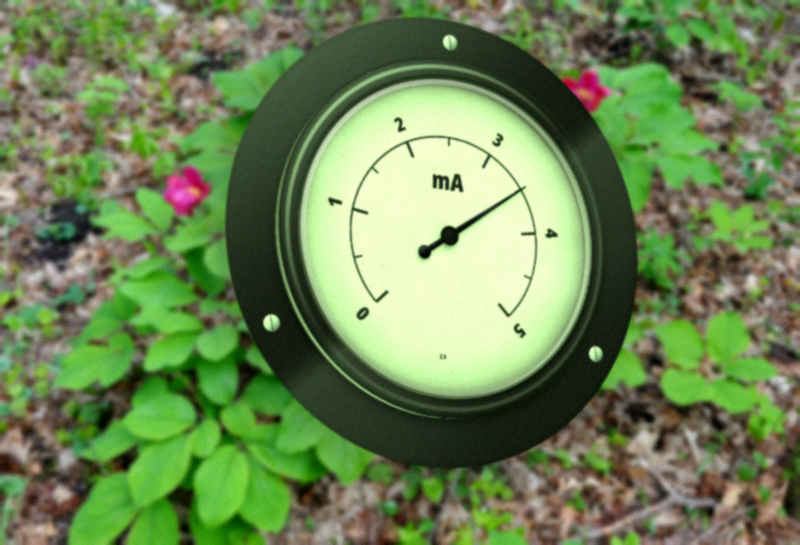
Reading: 3.5 mA
